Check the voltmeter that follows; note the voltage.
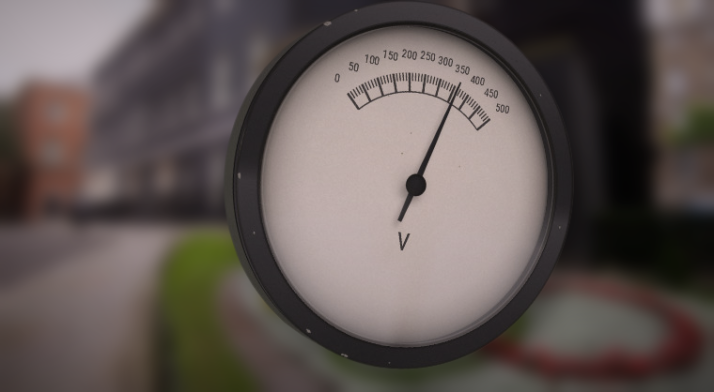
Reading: 350 V
